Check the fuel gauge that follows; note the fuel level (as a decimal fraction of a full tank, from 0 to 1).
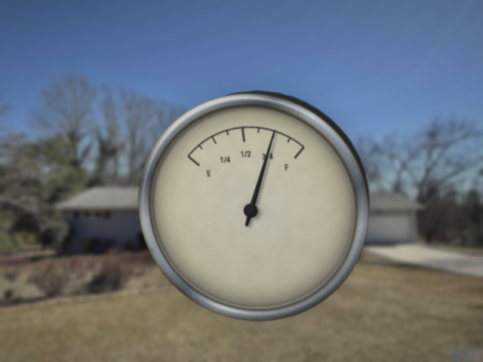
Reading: 0.75
